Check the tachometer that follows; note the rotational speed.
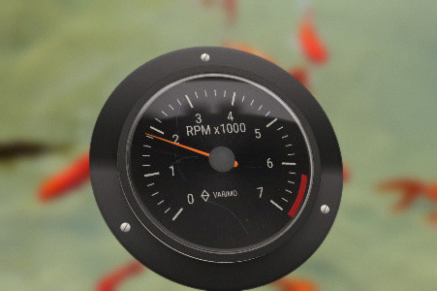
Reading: 1800 rpm
